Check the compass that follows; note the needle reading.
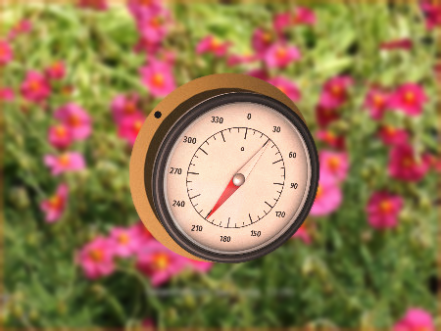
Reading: 210 °
